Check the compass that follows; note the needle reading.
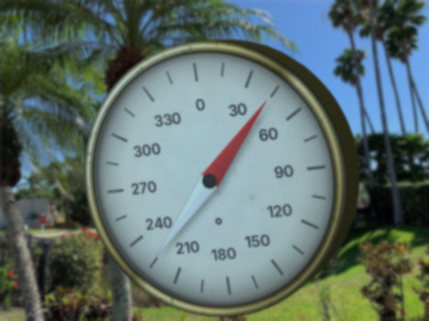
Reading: 45 °
